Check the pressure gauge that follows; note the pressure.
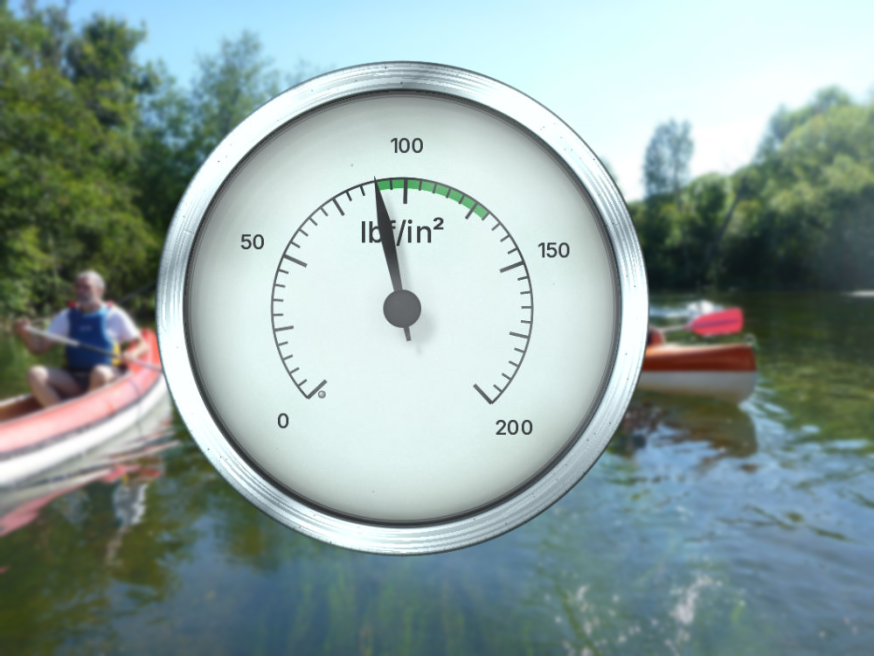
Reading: 90 psi
